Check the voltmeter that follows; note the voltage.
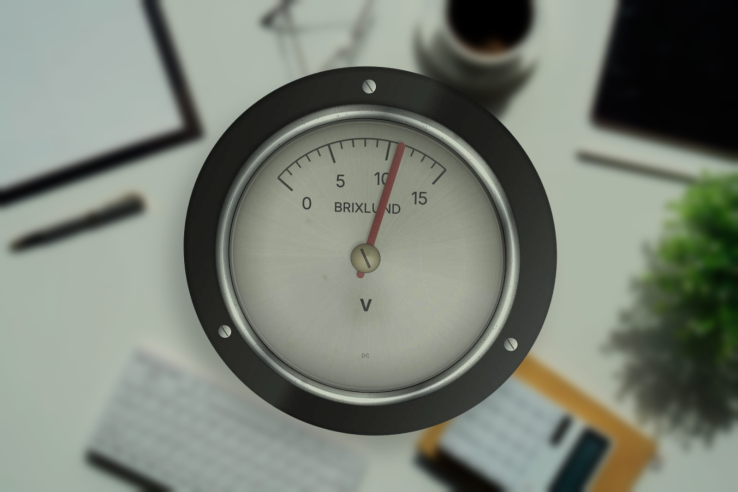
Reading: 11 V
